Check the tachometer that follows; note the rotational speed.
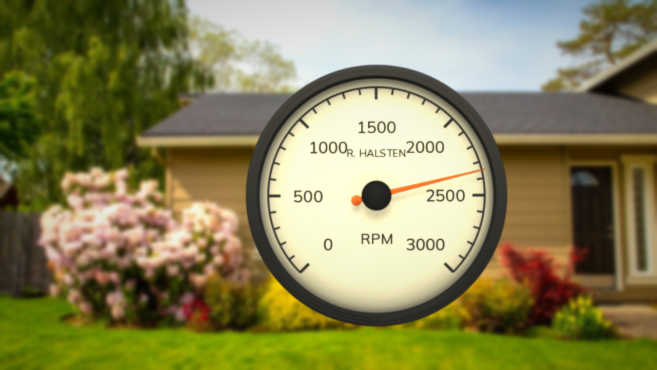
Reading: 2350 rpm
